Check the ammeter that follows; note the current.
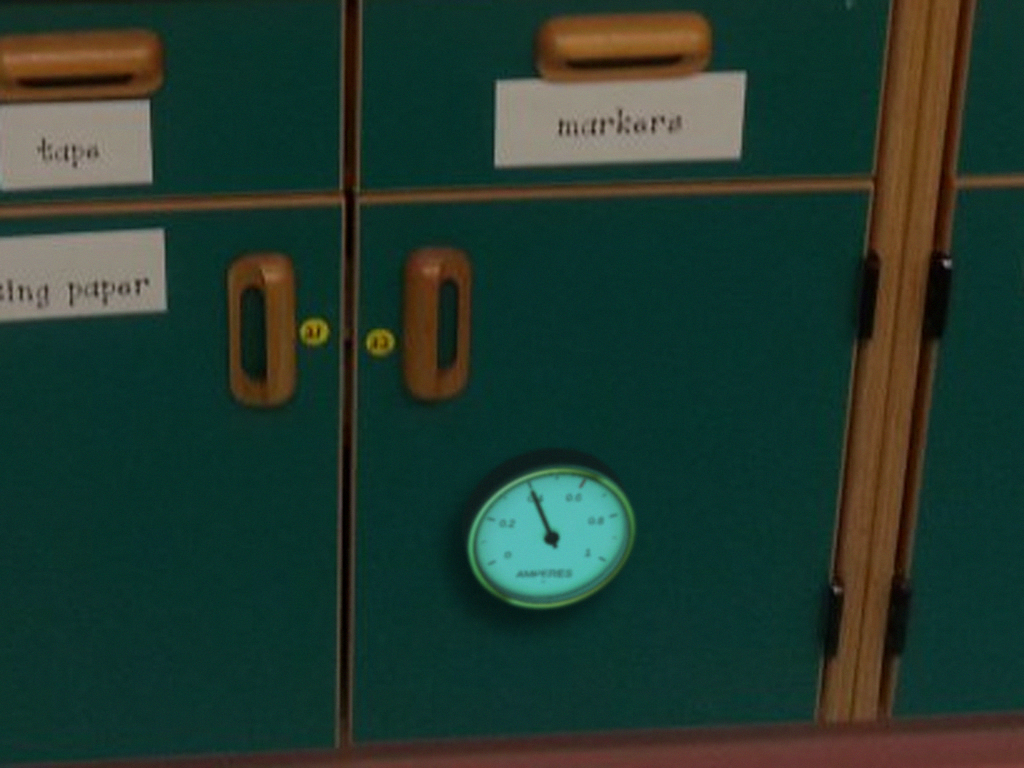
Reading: 0.4 A
